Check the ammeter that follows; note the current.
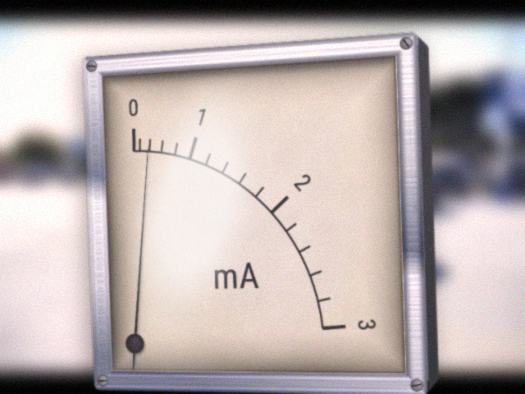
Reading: 0.4 mA
